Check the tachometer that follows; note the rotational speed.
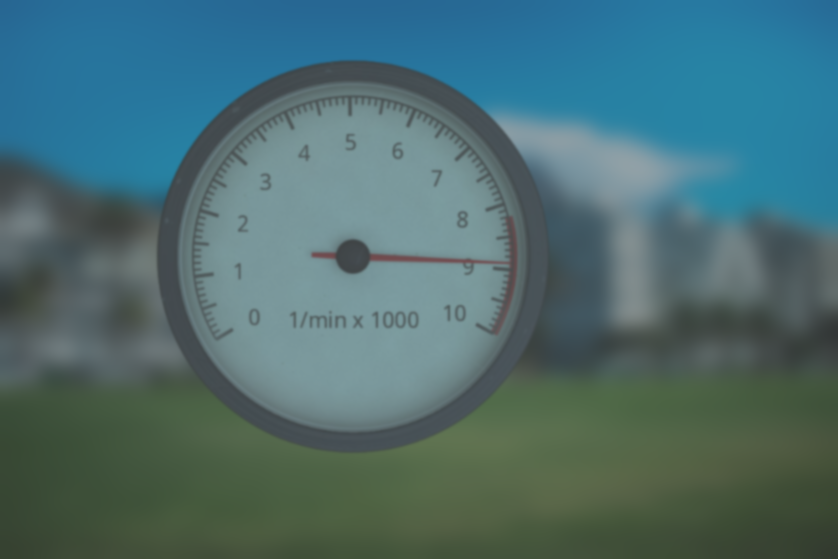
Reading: 8900 rpm
